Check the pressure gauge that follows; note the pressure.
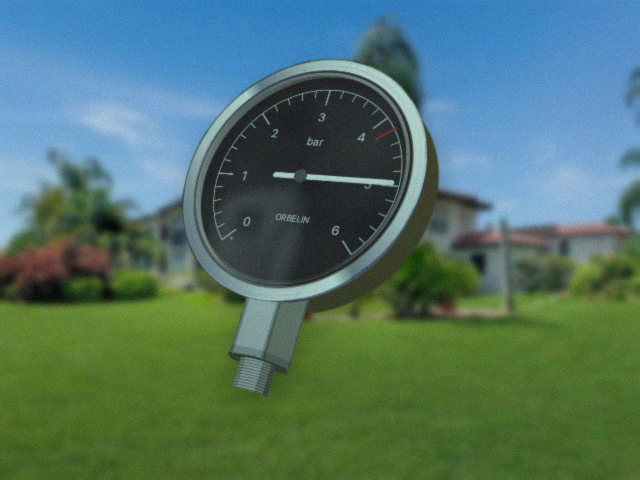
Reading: 5 bar
